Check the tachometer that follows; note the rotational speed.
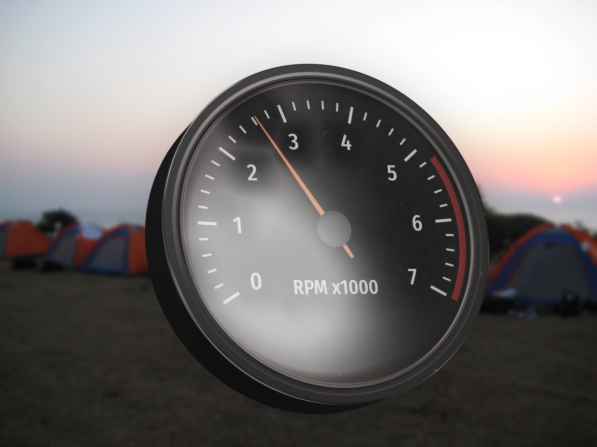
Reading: 2600 rpm
